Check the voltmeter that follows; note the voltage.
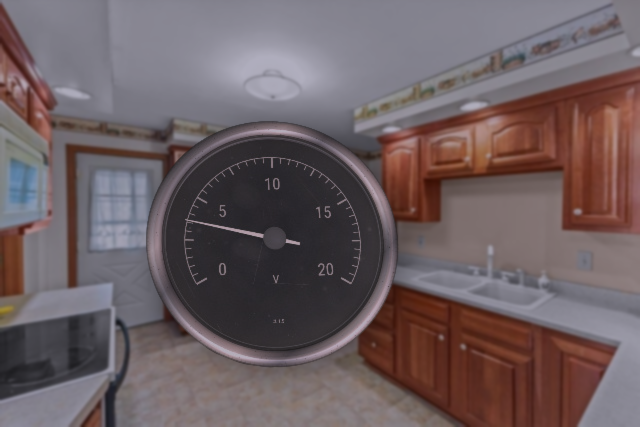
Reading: 3.5 V
